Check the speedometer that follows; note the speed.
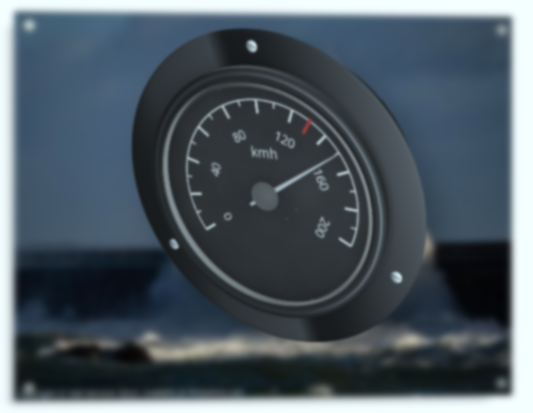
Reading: 150 km/h
